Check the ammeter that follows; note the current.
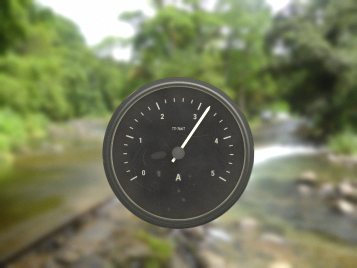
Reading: 3.2 A
